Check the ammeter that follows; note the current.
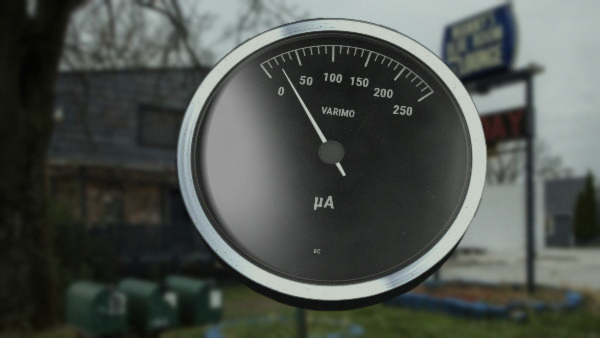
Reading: 20 µA
